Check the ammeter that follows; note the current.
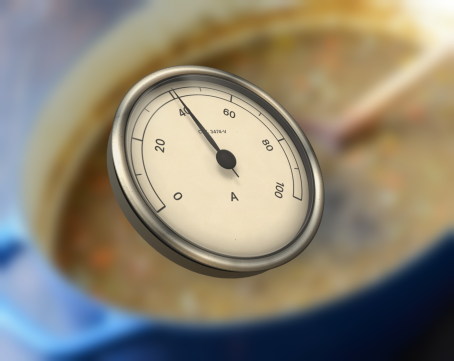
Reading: 40 A
